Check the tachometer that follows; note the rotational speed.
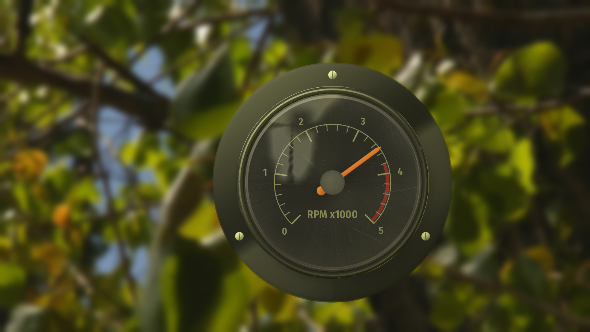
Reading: 3500 rpm
